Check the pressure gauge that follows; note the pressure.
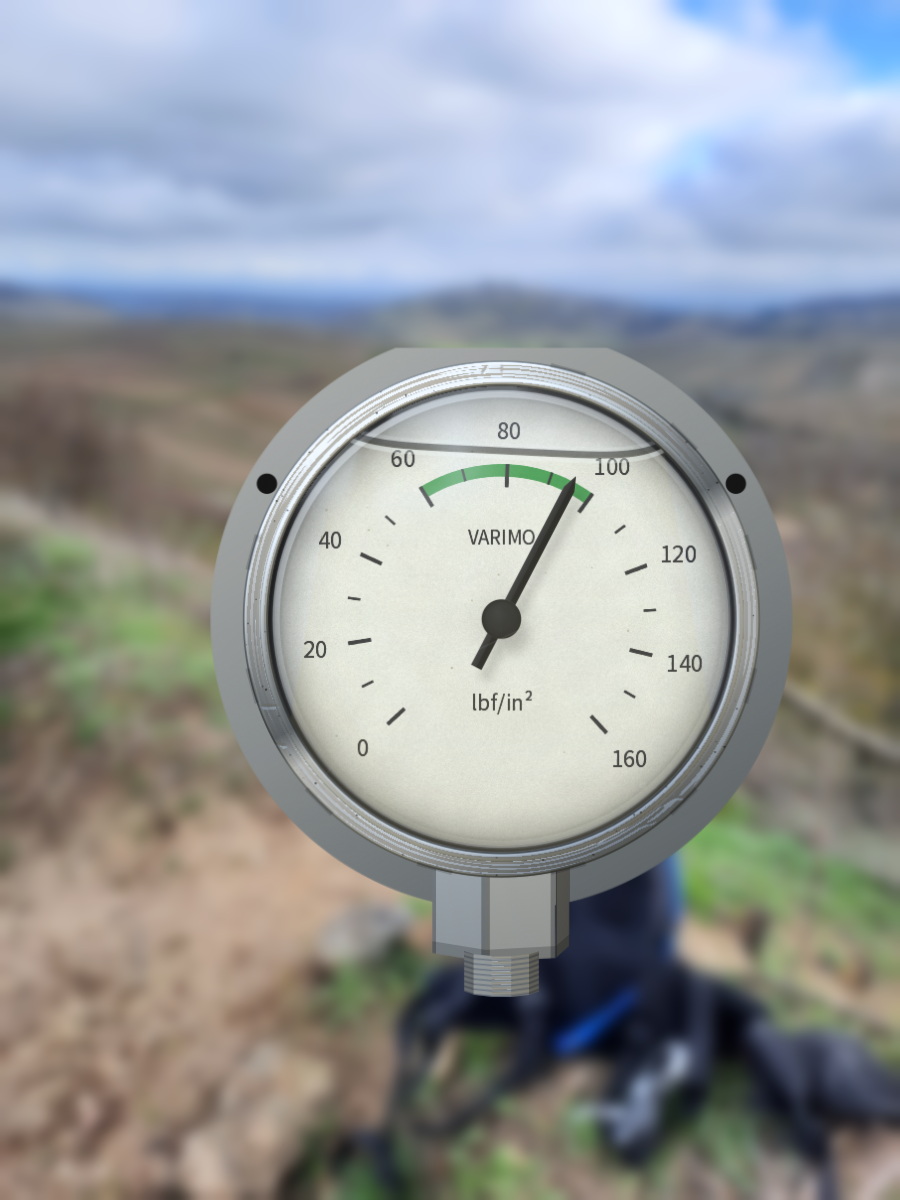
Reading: 95 psi
